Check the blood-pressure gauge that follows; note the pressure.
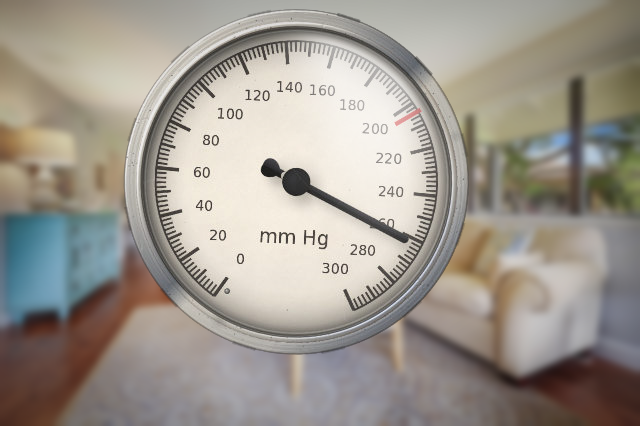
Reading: 262 mmHg
